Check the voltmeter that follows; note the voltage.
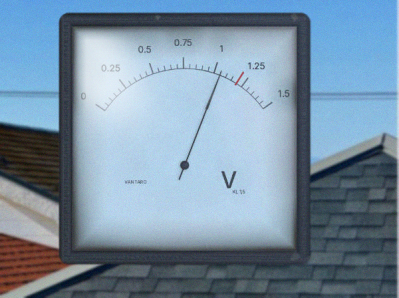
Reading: 1.05 V
